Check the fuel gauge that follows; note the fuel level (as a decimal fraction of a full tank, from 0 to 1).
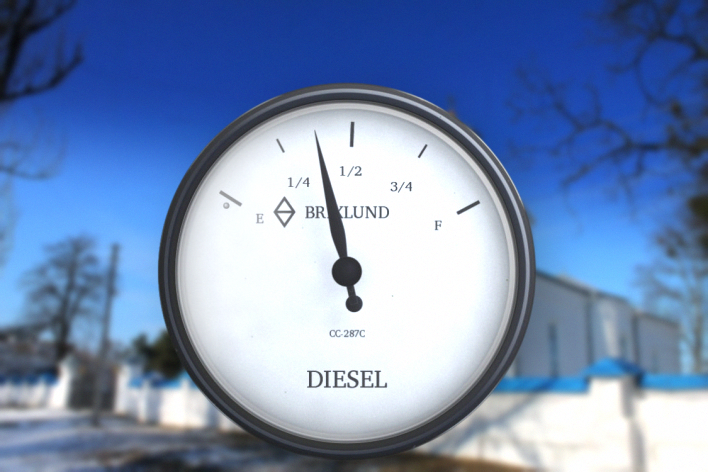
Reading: 0.375
